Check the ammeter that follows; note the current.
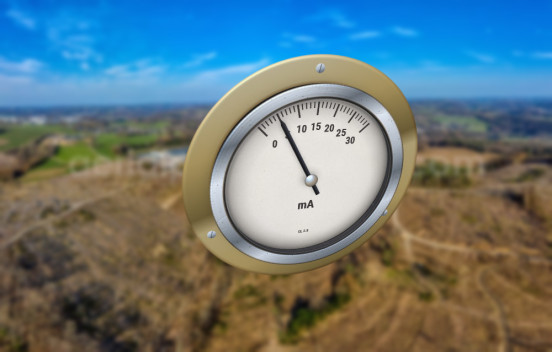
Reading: 5 mA
